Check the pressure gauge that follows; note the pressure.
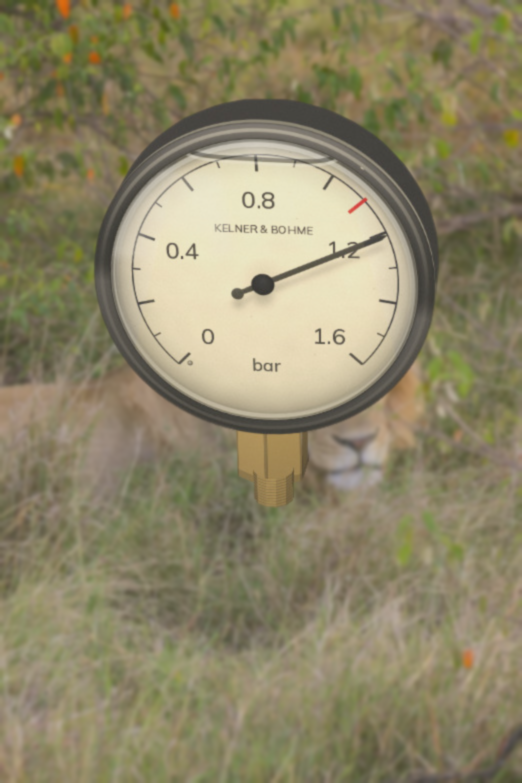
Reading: 1.2 bar
